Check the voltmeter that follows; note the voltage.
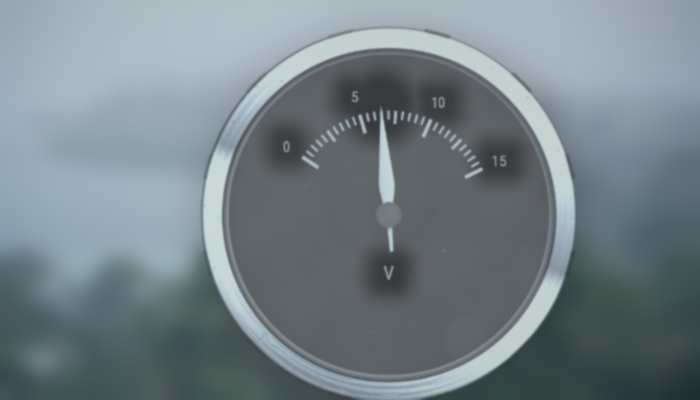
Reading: 6.5 V
